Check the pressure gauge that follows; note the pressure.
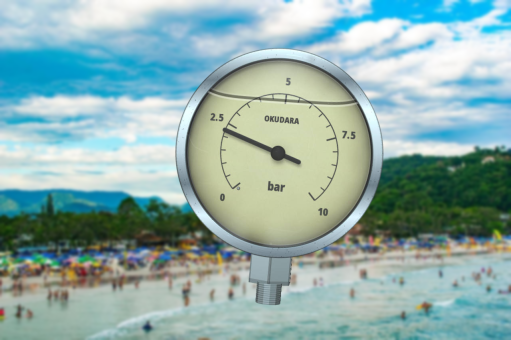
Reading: 2.25 bar
